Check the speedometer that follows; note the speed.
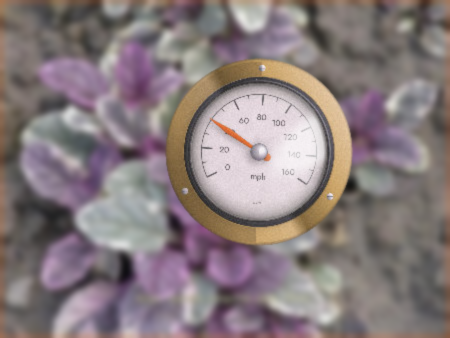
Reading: 40 mph
